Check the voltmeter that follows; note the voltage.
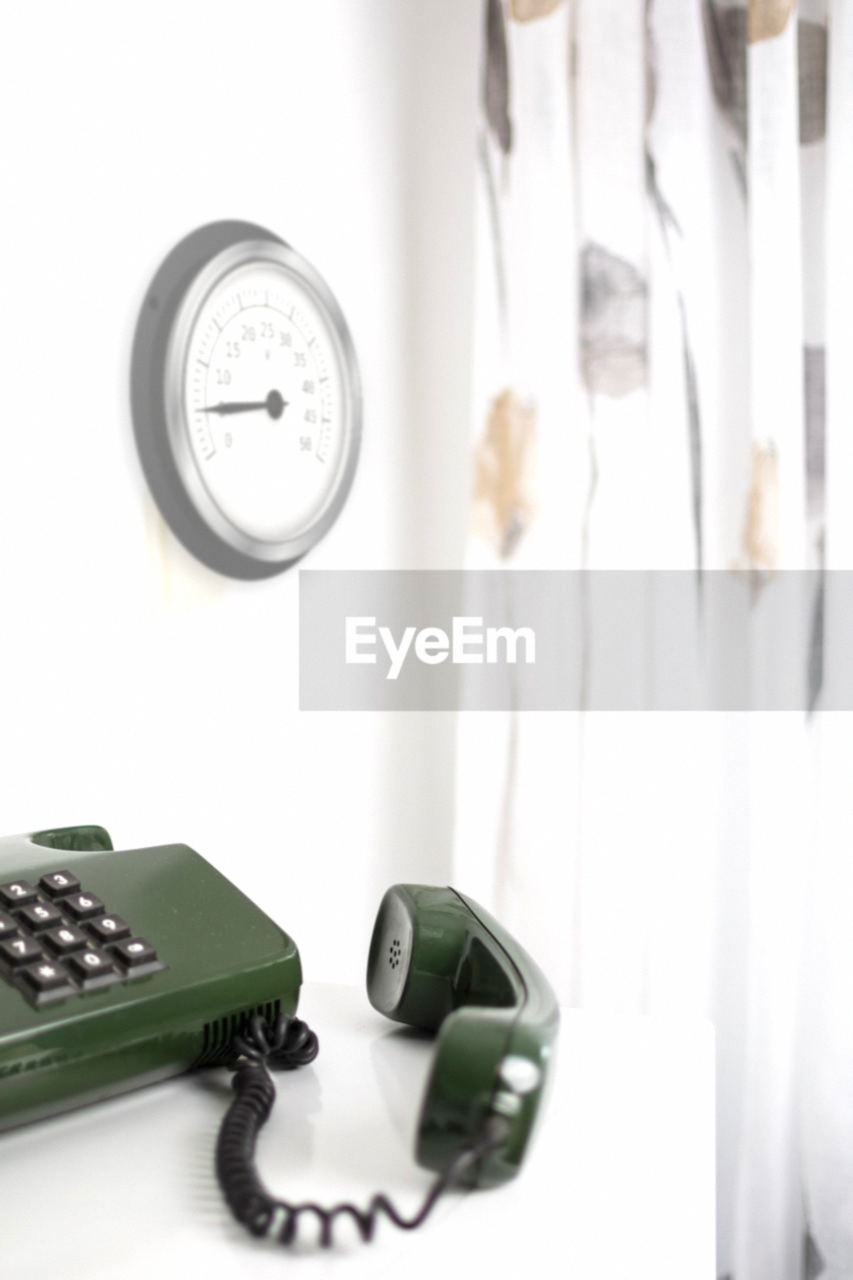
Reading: 5 V
